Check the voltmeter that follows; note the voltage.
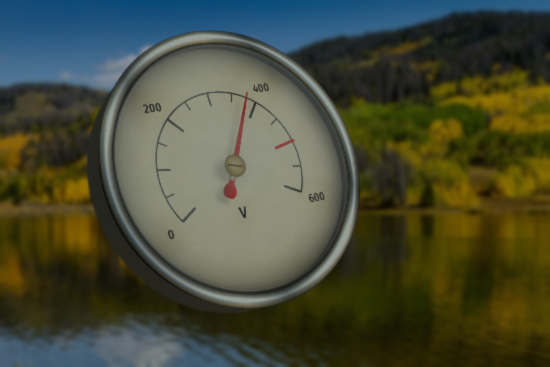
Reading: 375 V
